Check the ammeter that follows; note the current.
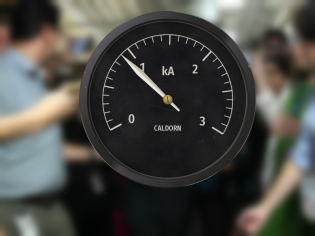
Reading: 0.9 kA
